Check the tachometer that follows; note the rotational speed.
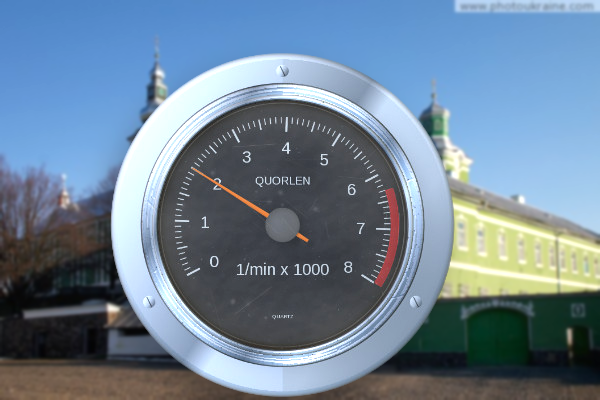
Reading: 2000 rpm
